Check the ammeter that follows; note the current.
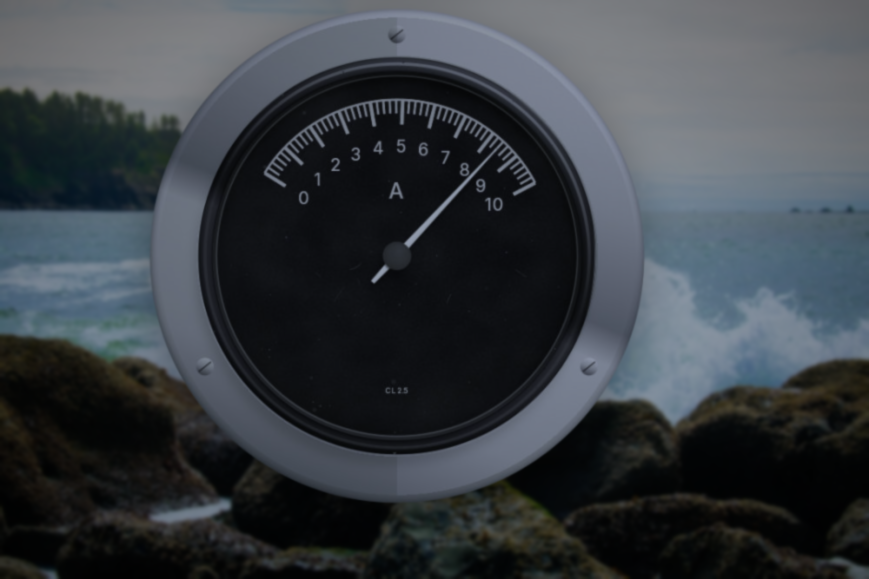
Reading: 8.4 A
